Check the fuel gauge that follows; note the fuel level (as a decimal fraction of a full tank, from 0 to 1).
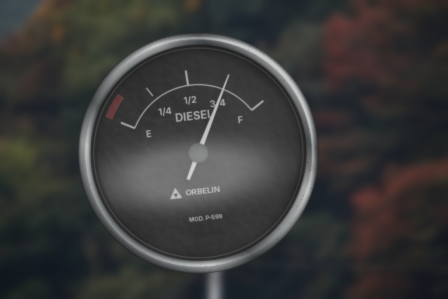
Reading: 0.75
